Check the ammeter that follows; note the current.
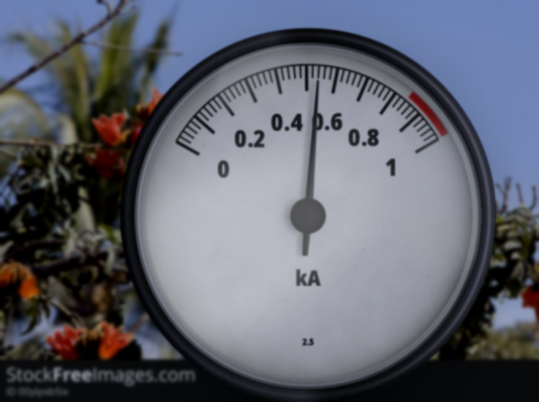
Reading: 0.54 kA
